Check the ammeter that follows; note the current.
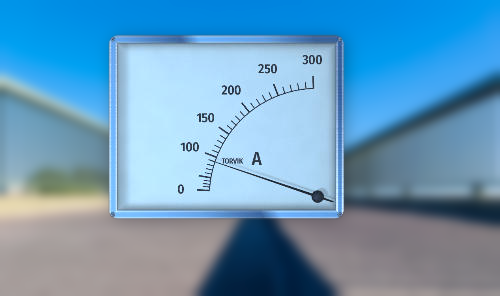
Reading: 90 A
